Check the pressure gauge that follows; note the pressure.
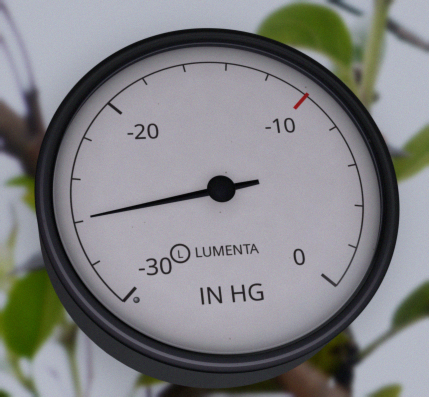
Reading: -26 inHg
